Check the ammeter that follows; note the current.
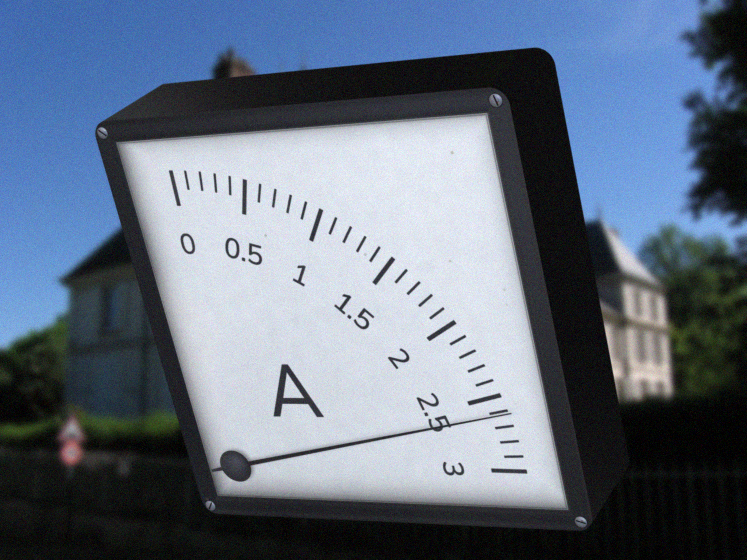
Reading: 2.6 A
